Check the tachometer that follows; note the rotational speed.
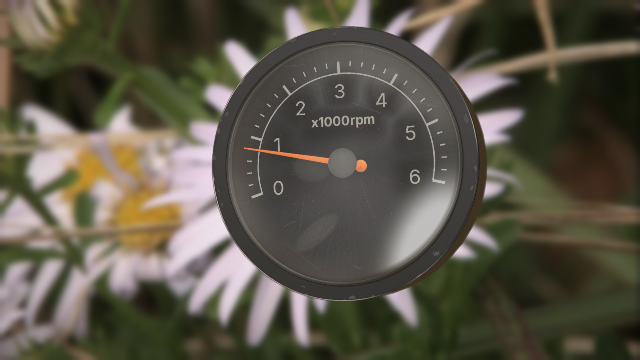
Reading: 800 rpm
